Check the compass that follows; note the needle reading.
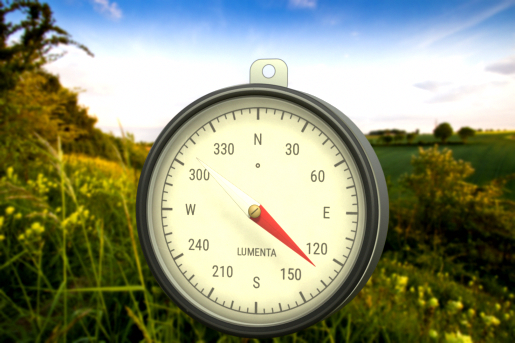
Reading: 130 °
